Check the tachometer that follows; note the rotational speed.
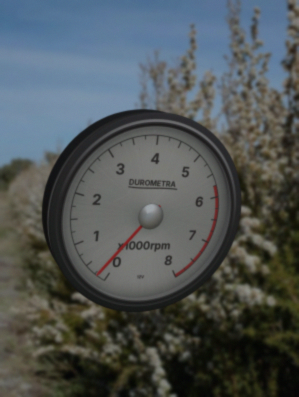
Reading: 250 rpm
